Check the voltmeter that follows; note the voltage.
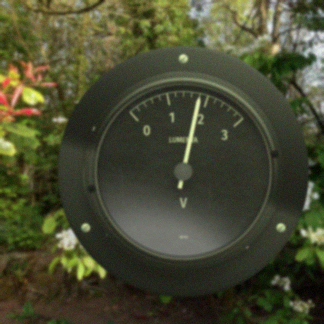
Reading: 1.8 V
